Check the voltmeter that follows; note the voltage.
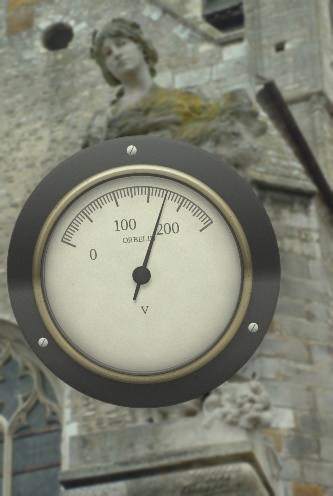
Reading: 175 V
